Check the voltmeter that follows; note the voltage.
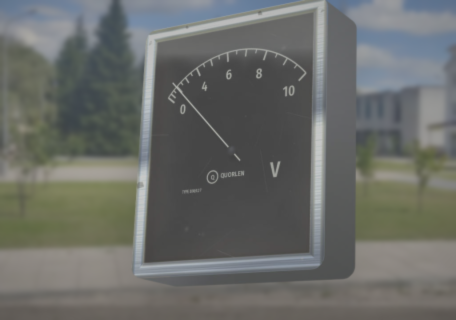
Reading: 2 V
